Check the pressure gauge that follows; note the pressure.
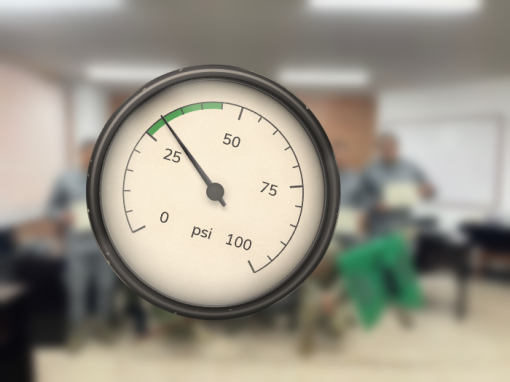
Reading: 30 psi
